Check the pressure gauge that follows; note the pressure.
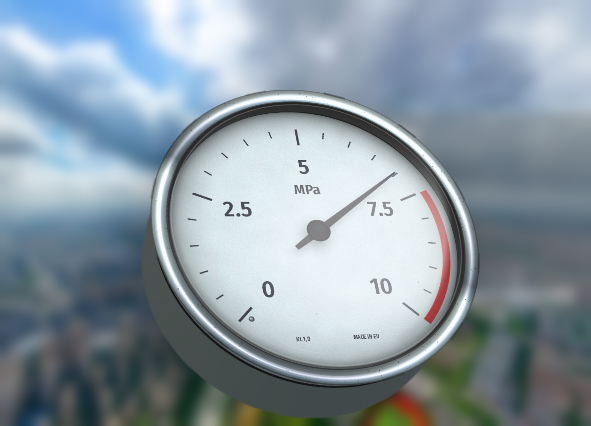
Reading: 7 MPa
